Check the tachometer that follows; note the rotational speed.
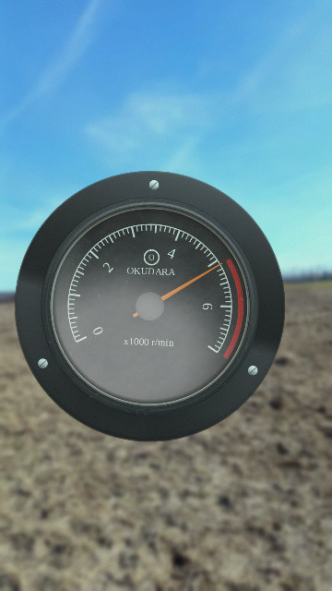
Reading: 5100 rpm
